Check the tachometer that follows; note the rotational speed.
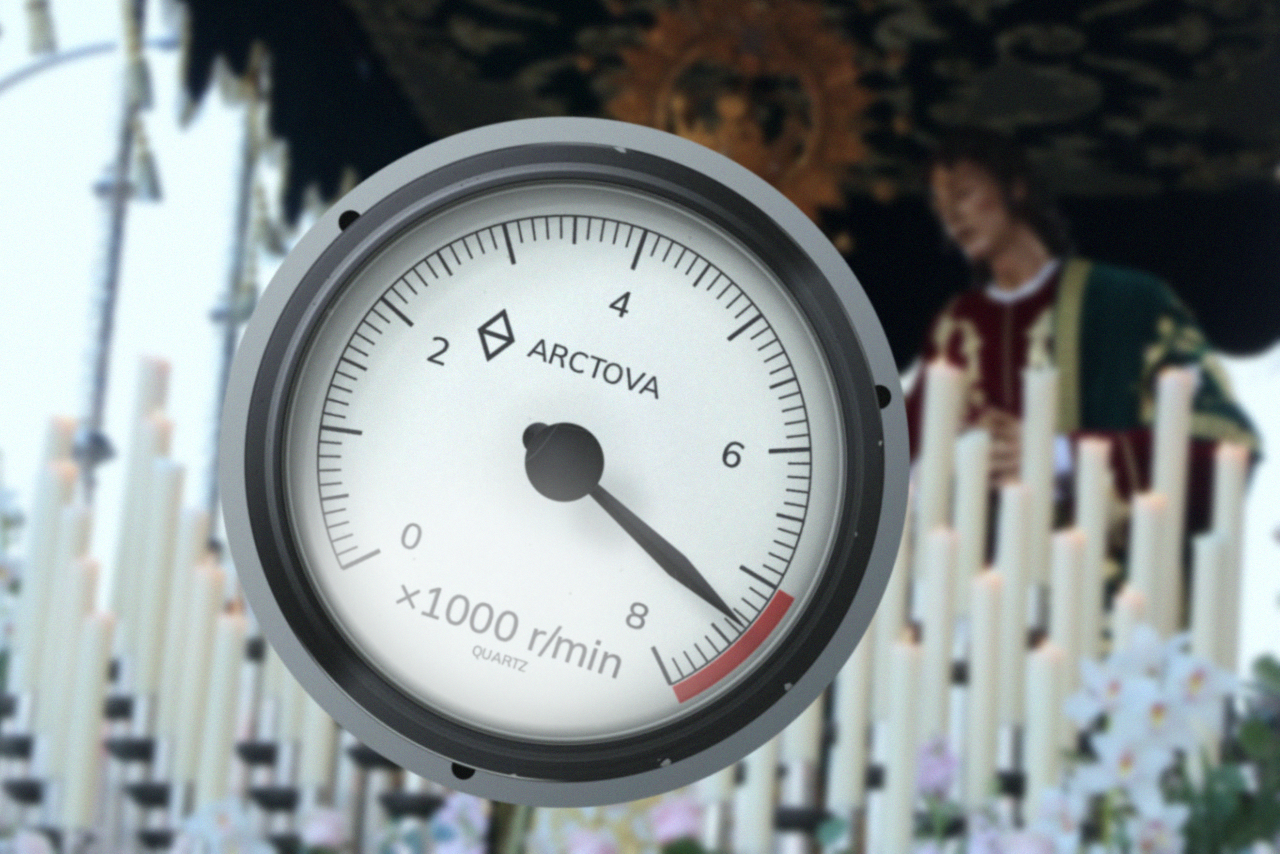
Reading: 7350 rpm
